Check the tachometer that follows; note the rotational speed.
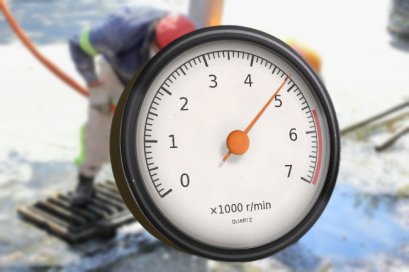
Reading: 4800 rpm
